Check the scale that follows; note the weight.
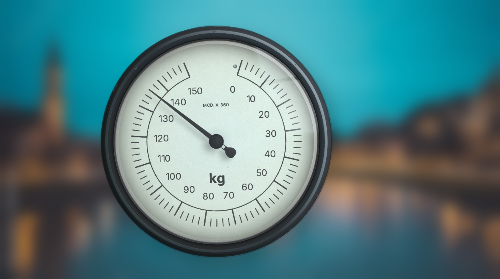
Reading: 136 kg
